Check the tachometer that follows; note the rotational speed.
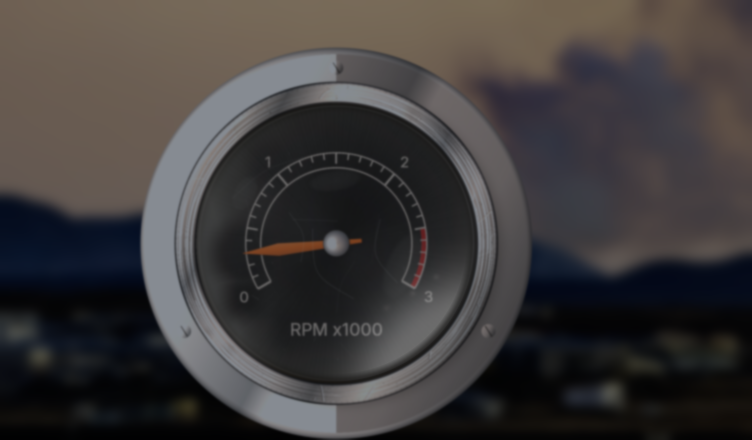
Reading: 300 rpm
